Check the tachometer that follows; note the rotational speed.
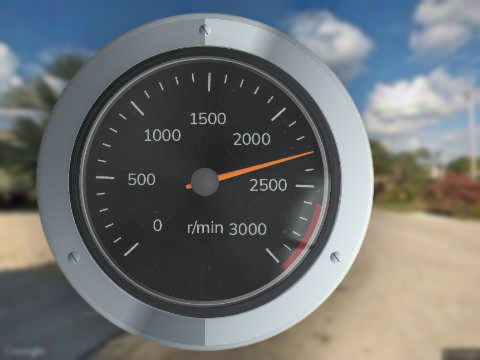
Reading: 2300 rpm
